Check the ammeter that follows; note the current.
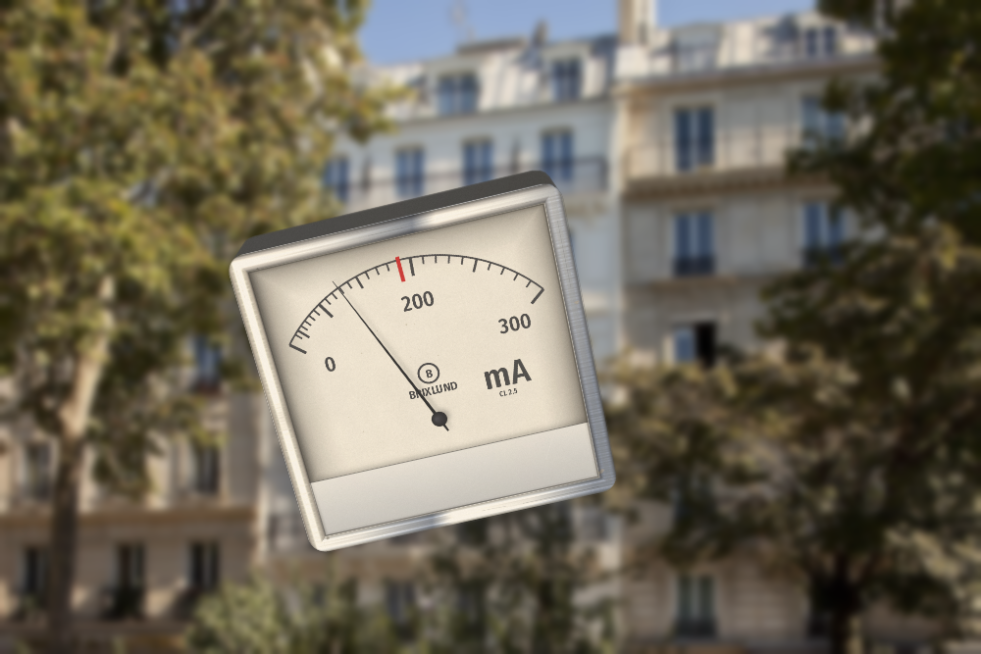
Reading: 130 mA
